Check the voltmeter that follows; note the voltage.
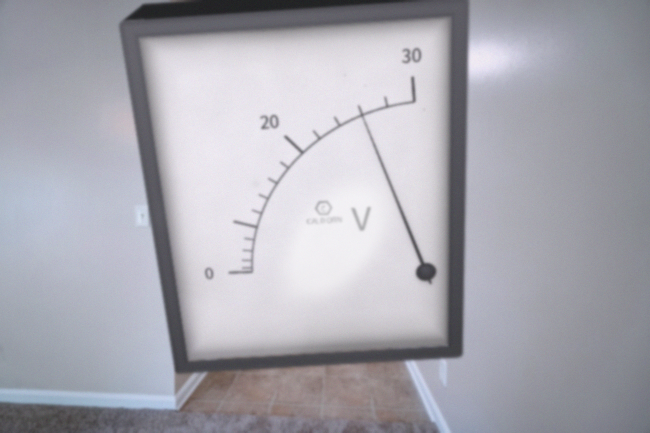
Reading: 26 V
